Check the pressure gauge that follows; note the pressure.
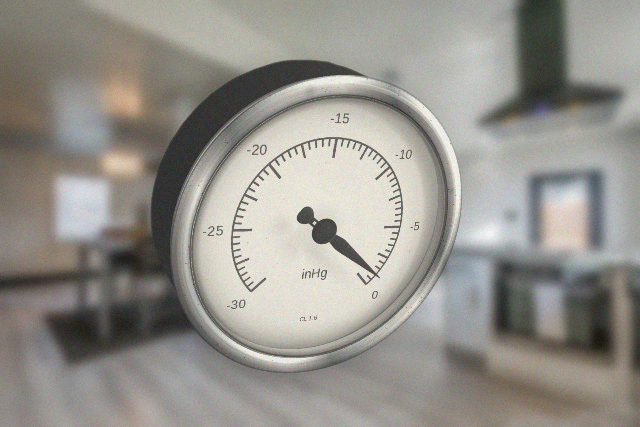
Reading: -1 inHg
